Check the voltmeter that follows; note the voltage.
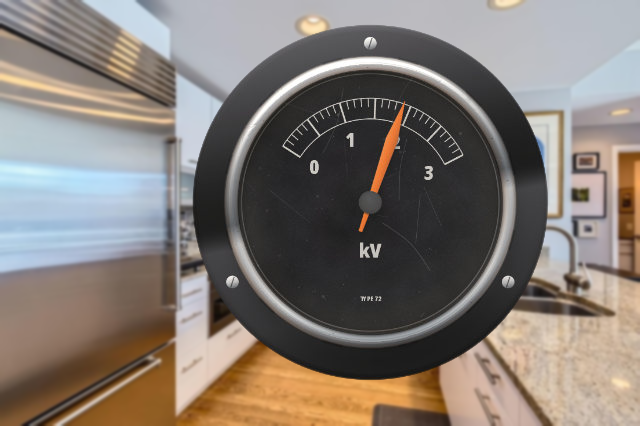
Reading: 1.9 kV
